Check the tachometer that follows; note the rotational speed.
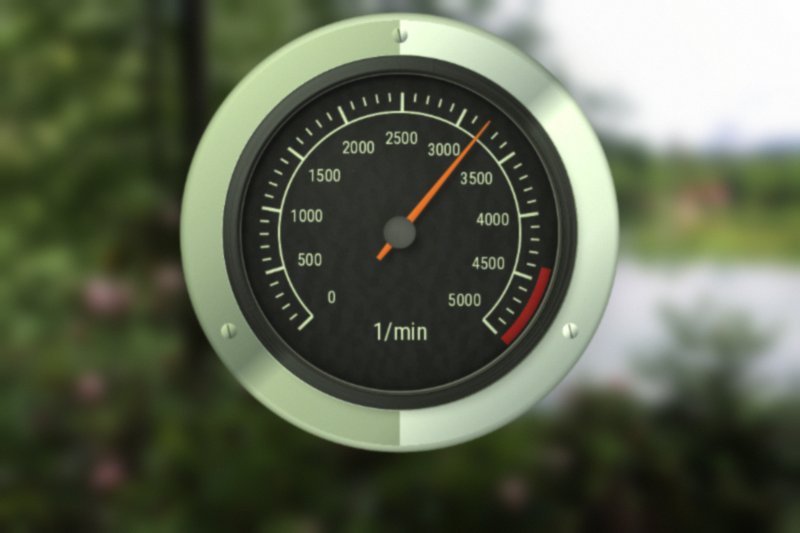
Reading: 3200 rpm
